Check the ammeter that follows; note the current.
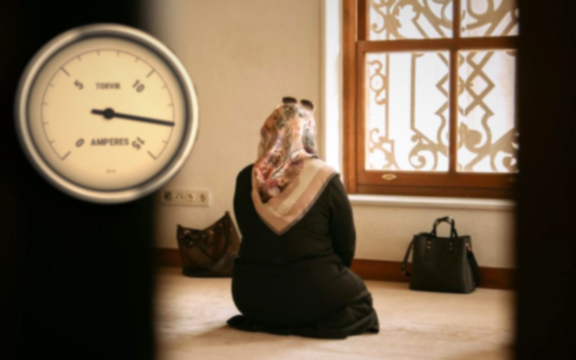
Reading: 13 A
